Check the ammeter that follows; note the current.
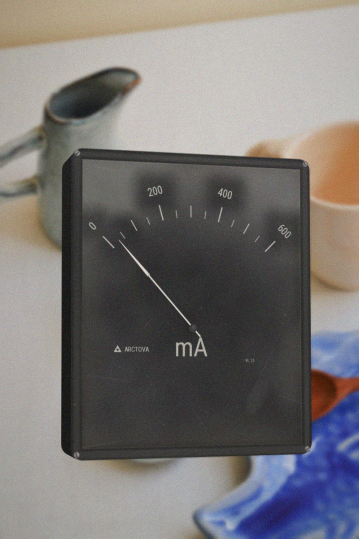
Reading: 25 mA
